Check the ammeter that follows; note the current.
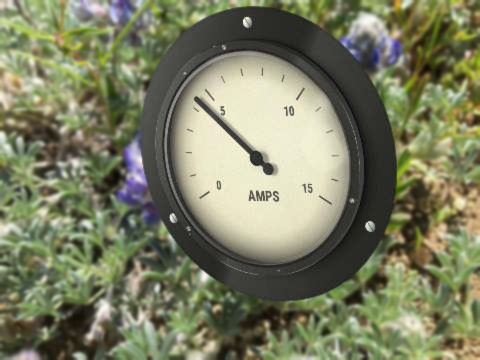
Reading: 4.5 A
